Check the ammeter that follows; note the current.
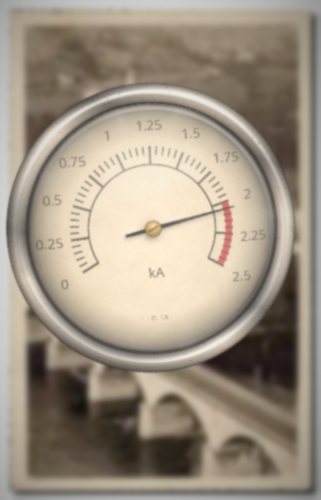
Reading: 2.05 kA
